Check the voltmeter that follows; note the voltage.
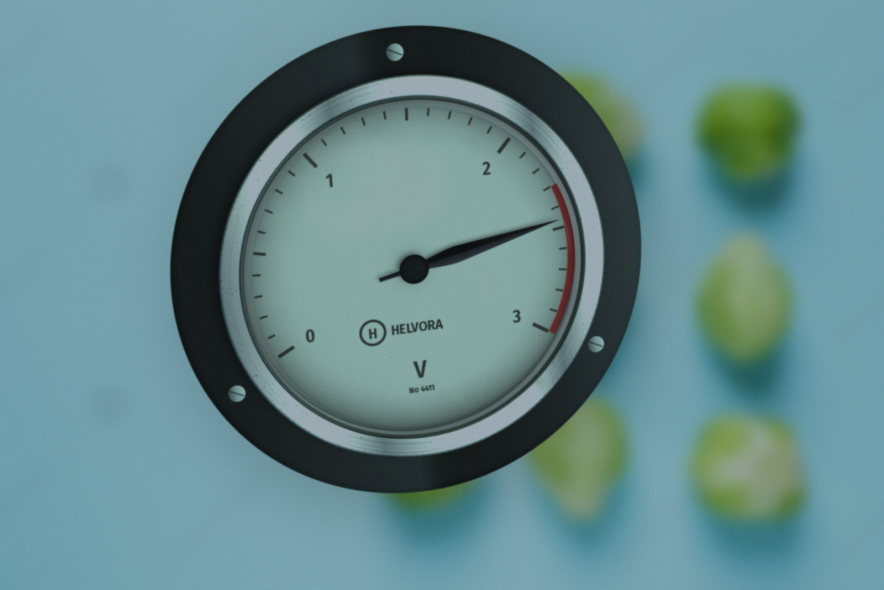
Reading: 2.45 V
